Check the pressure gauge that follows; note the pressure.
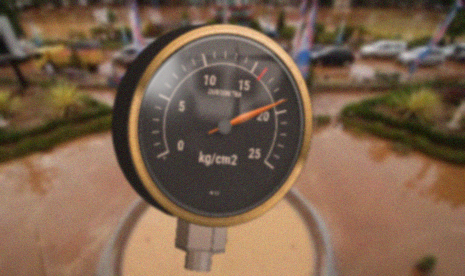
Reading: 19 kg/cm²
